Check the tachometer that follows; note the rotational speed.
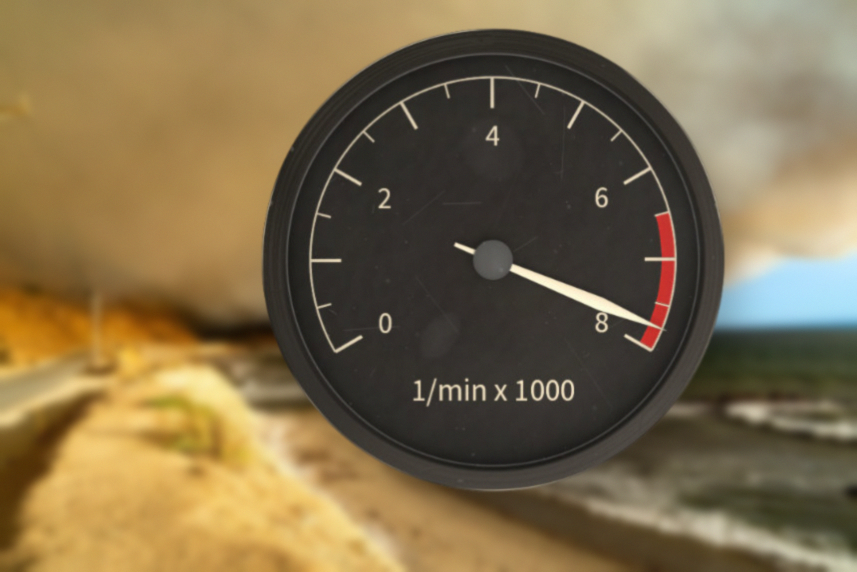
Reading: 7750 rpm
